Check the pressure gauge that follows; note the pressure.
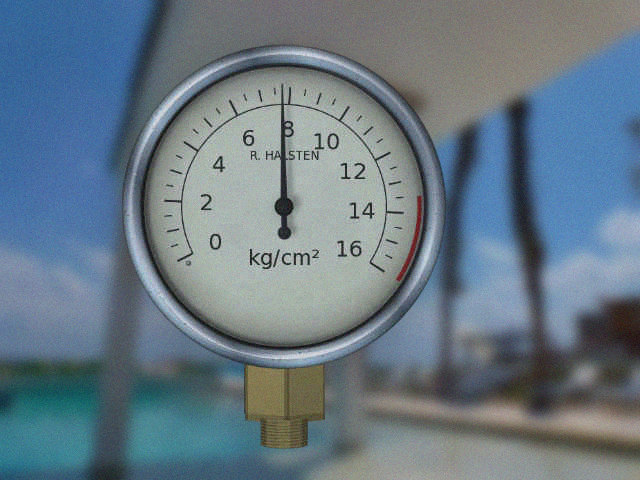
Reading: 7.75 kg/cm²
